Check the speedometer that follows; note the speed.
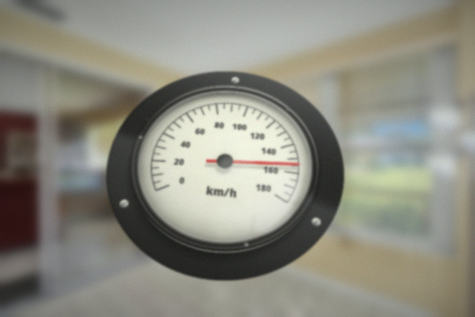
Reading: 155 km/h
